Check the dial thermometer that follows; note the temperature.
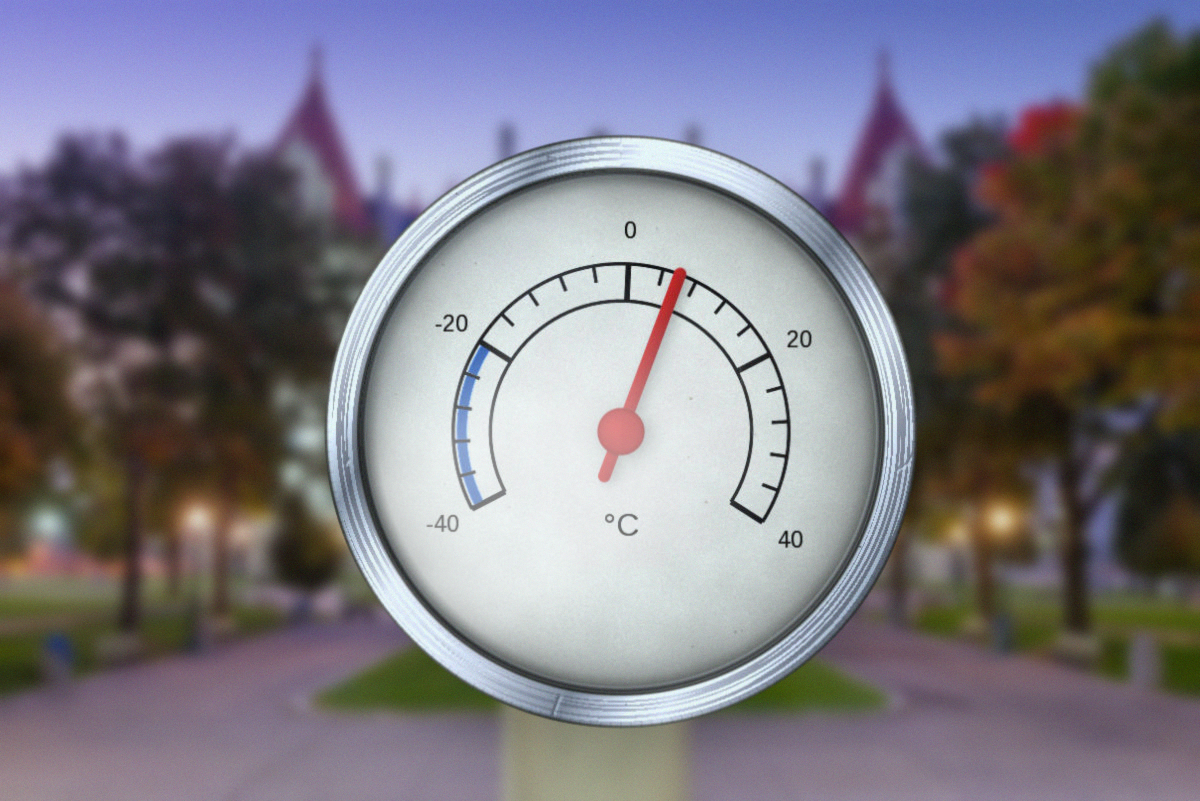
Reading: 6 °C
